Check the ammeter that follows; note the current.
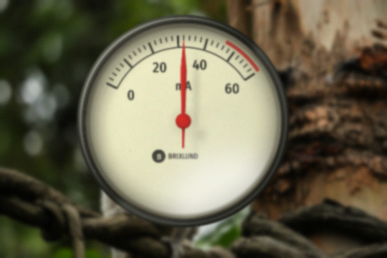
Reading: 32 mA
